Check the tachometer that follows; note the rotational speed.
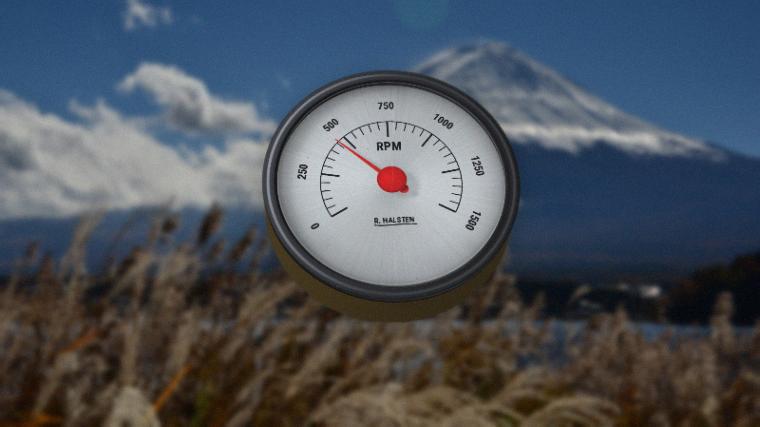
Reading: 450 rpm
